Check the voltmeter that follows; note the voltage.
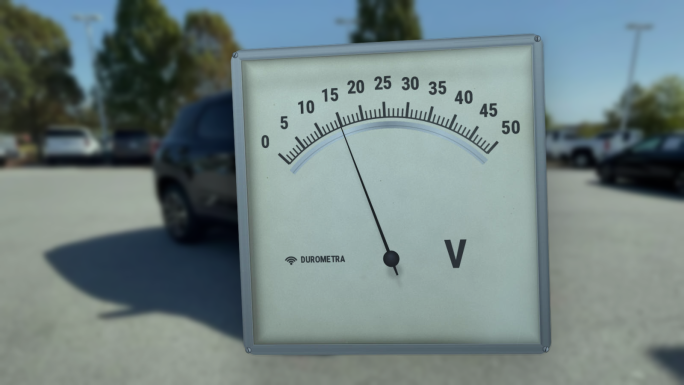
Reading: 15 V
